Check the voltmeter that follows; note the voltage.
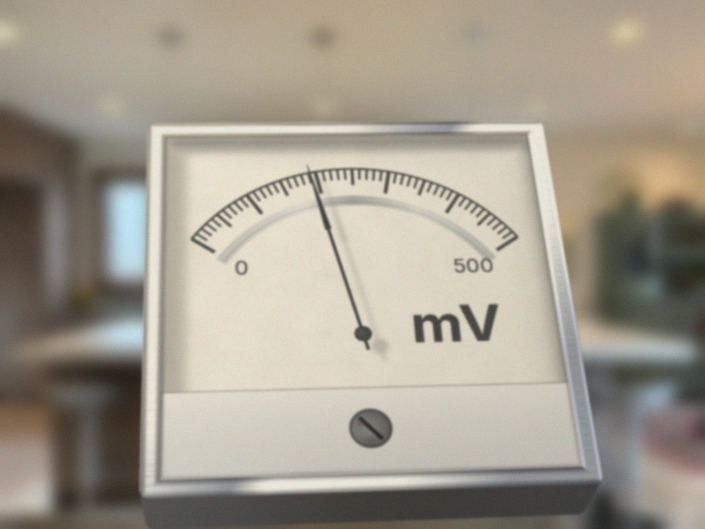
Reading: 190 mV
